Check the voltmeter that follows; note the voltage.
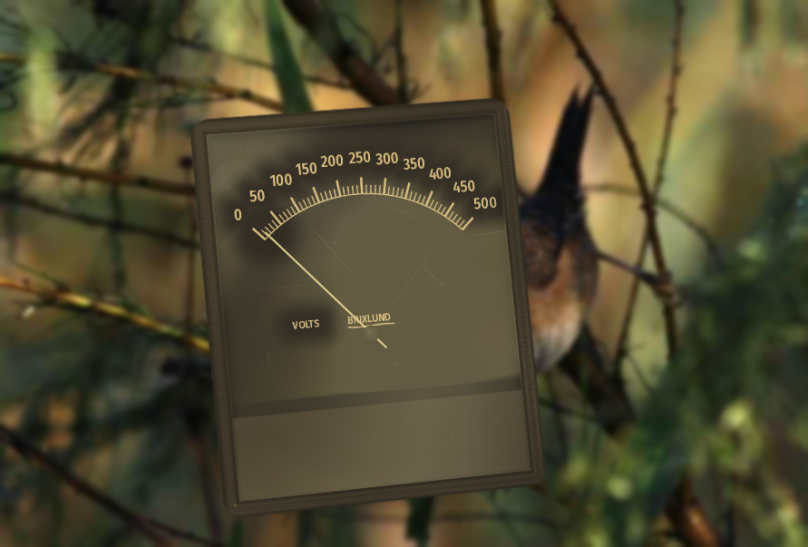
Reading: 10 V
